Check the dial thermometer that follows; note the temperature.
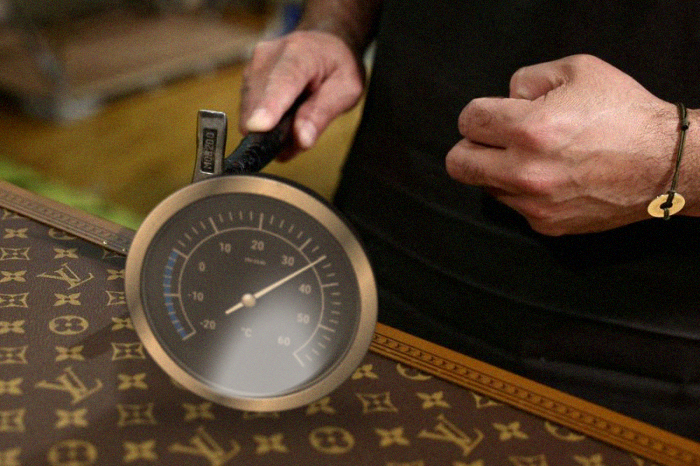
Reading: 34 °C
